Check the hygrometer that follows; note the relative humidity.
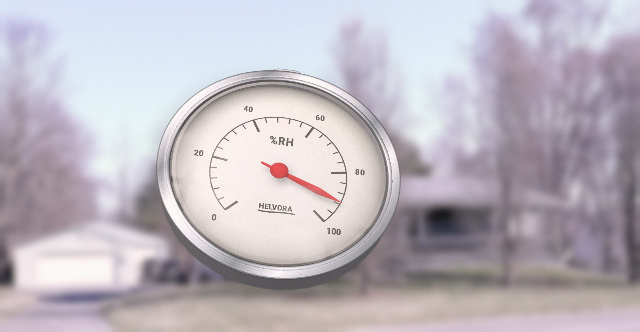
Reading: 92 %
